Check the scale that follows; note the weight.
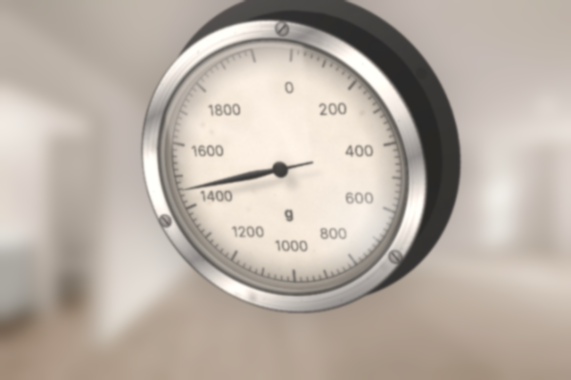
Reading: 1460 g
